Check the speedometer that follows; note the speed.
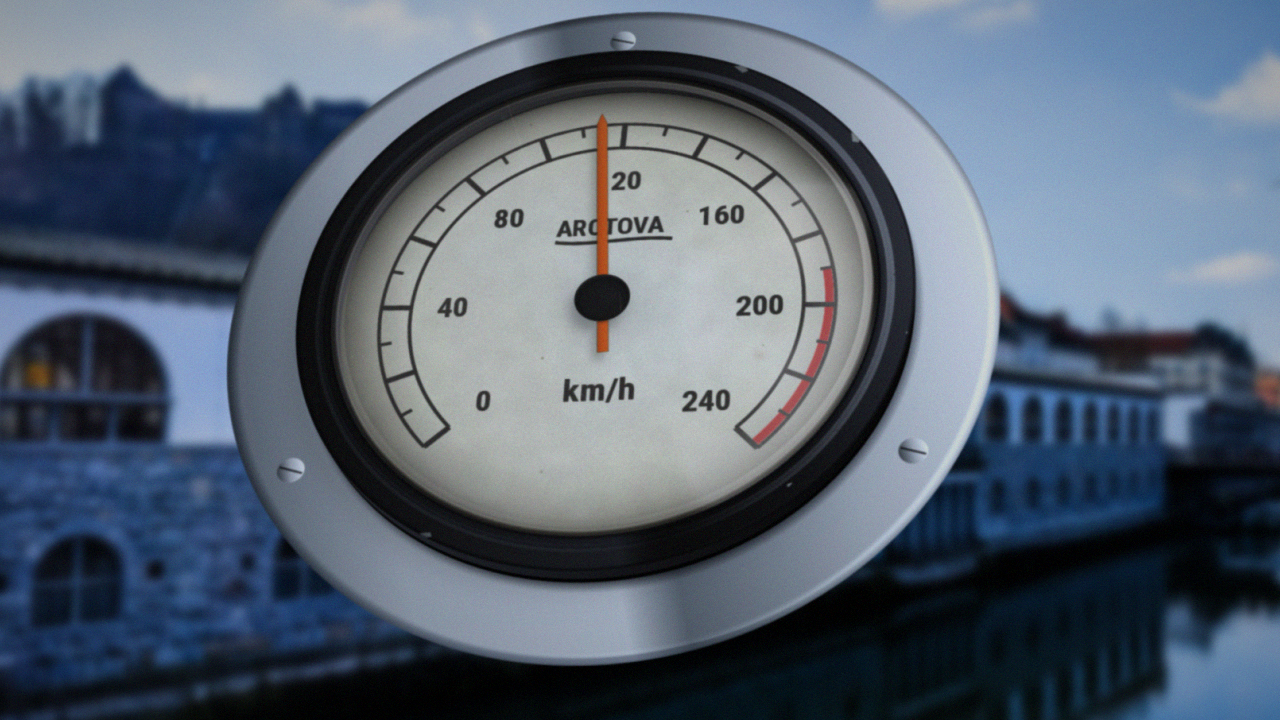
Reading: 115 km/h
